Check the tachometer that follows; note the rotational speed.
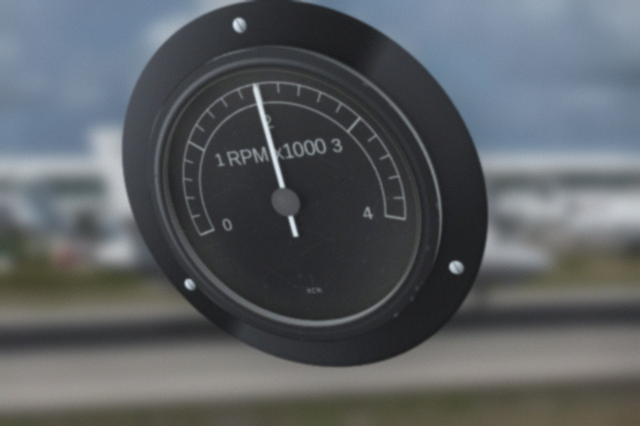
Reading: 2000 rpm
